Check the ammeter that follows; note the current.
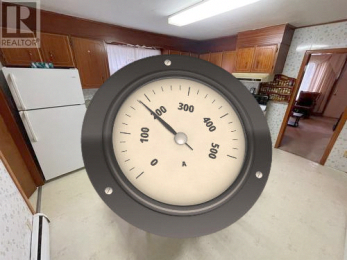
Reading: 180 A
